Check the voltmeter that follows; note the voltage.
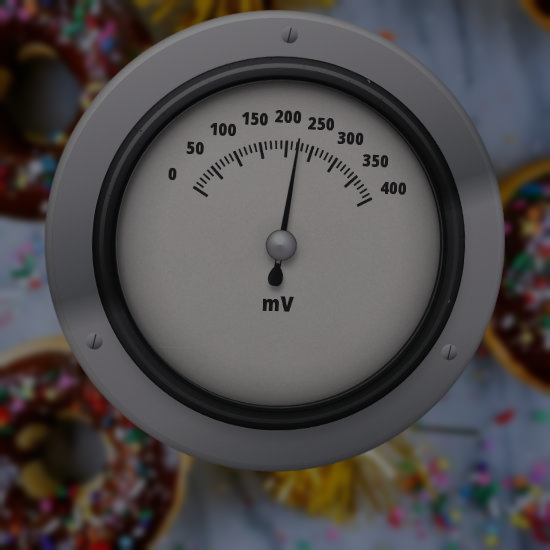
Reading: 220 mV
